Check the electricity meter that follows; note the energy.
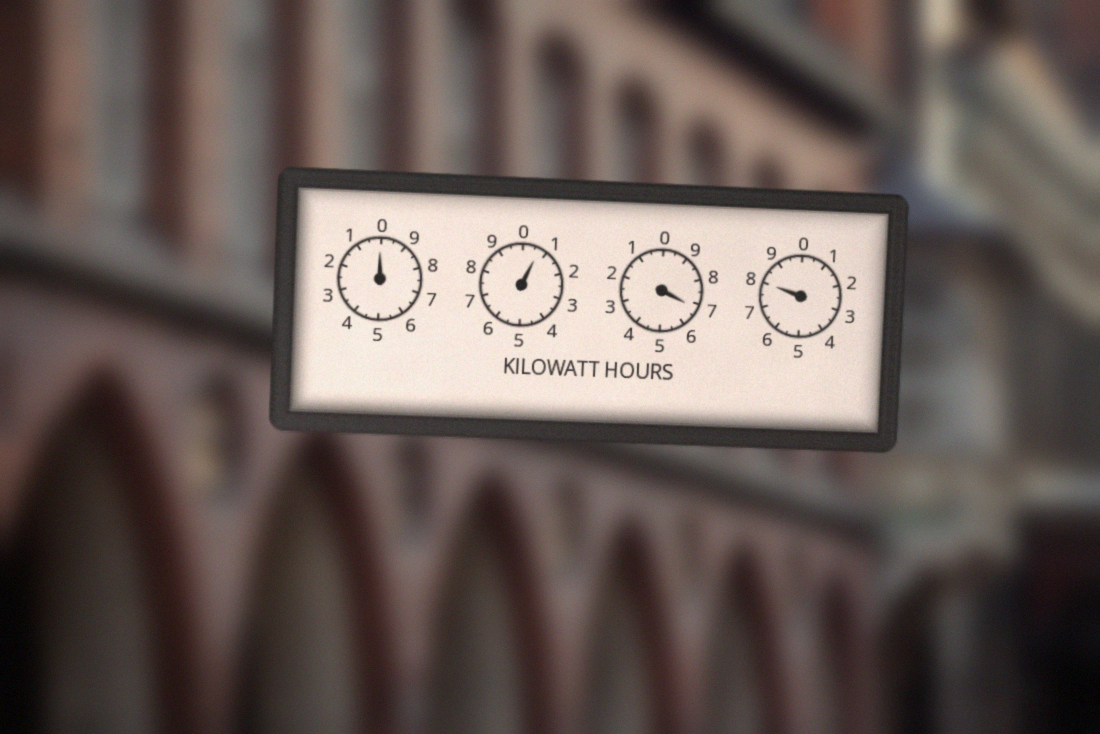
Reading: 68 kWh
